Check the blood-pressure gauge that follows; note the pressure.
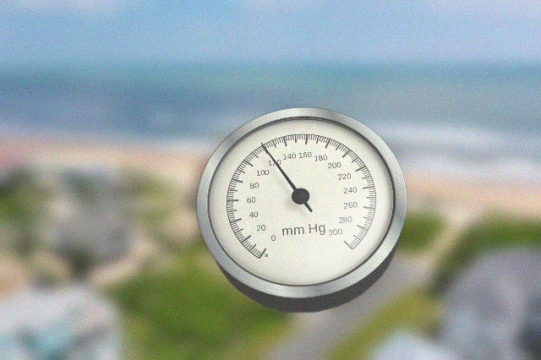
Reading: 120 mmHg
